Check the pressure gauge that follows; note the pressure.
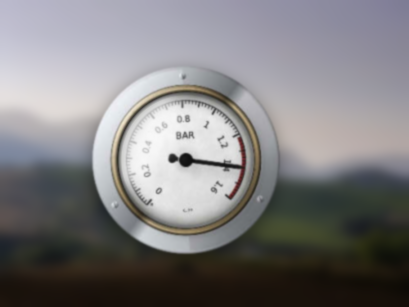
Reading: 1.4 bar
